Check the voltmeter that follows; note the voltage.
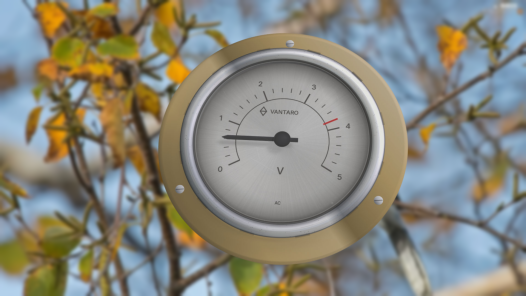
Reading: 0.6 V
